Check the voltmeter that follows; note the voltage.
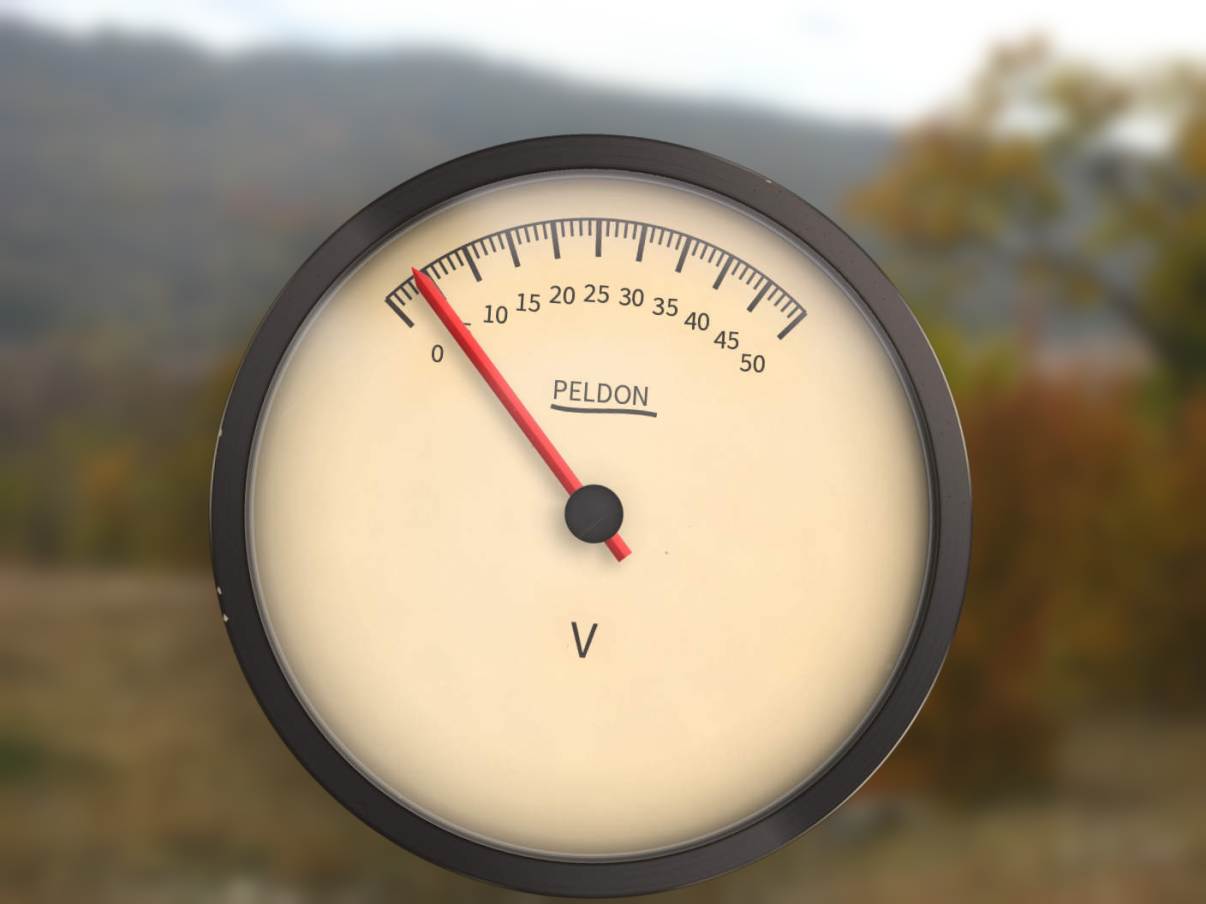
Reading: 4 V
